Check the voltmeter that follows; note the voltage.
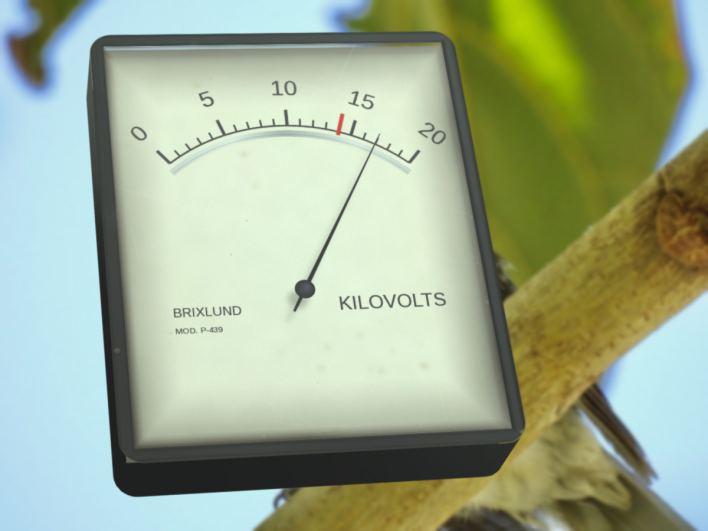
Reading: 17 kV
